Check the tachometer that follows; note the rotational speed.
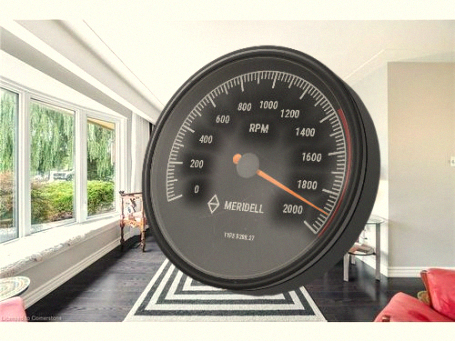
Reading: 1900 rpm
